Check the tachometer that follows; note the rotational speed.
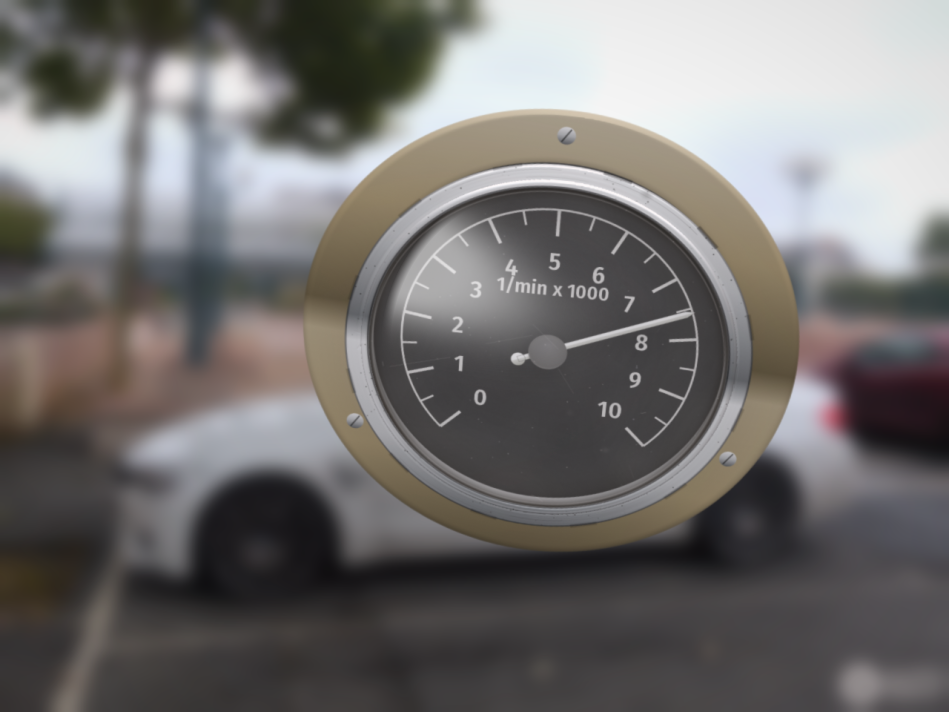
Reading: 7500 rpm
